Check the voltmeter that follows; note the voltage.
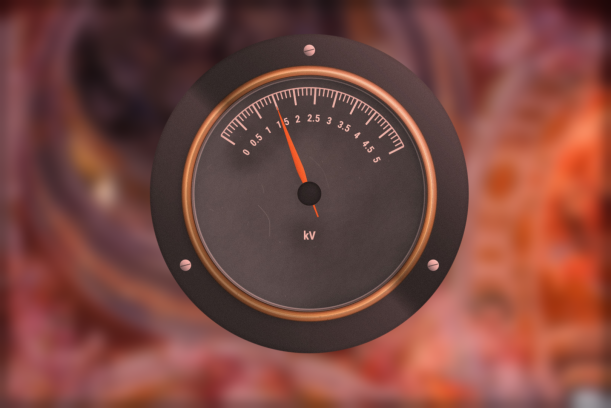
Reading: 1.5 kV
